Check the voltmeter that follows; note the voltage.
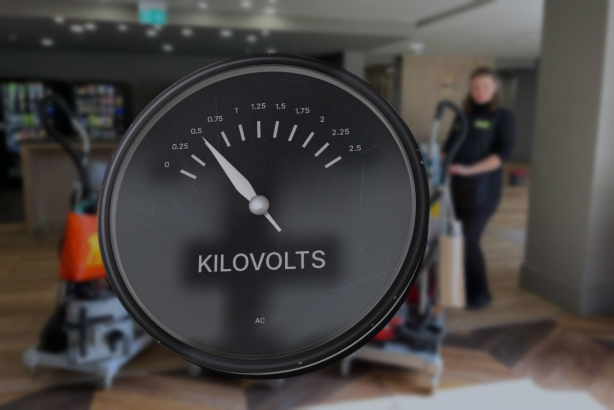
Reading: 0.5 kV
